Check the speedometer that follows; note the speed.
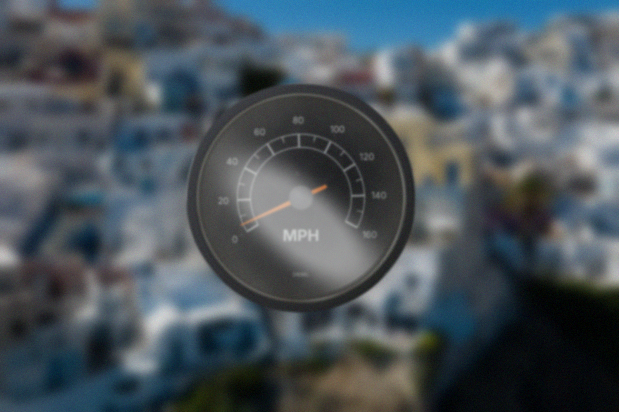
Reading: 5 mph
